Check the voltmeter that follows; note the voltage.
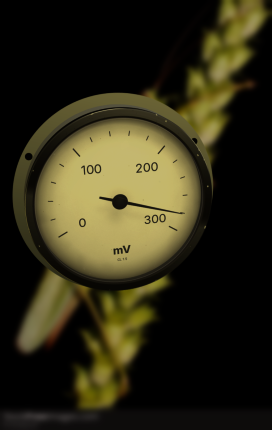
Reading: 280 mV
